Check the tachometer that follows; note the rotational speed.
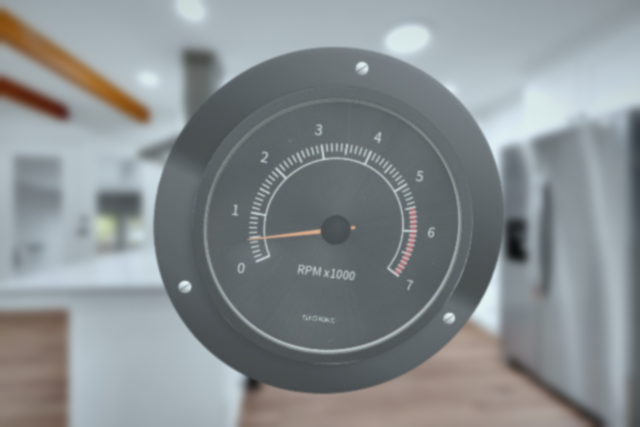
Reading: 500 rpm
